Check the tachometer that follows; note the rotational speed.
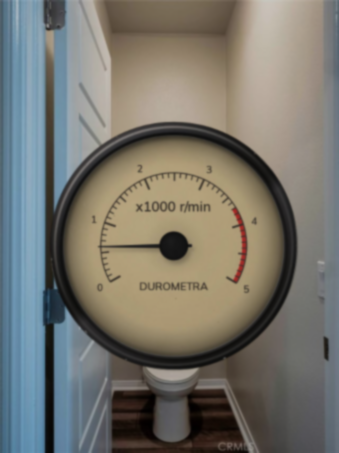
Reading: 600 rpm
